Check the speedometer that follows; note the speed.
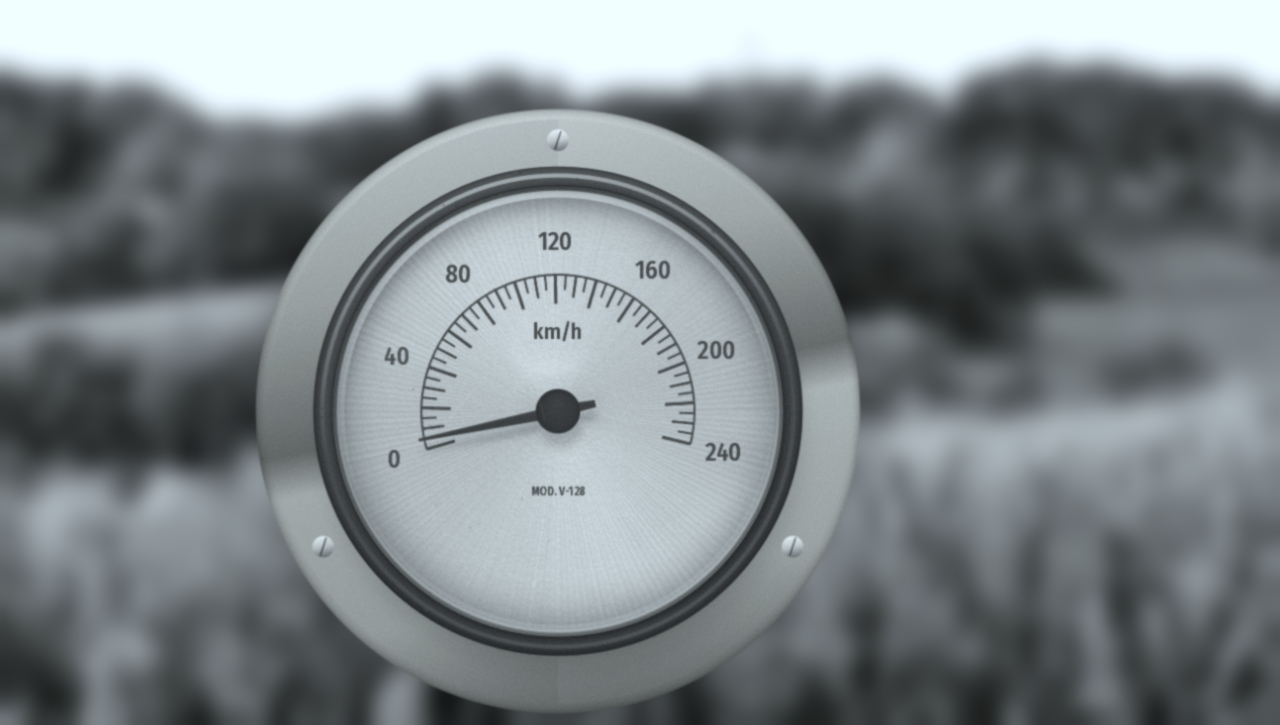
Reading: 5 km/h
